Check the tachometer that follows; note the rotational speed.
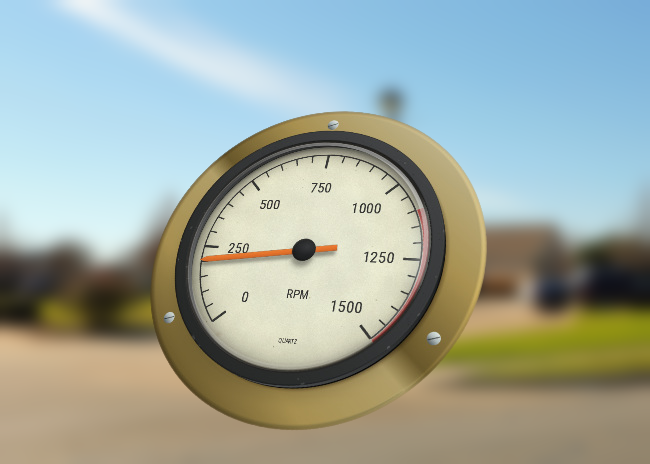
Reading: 200 rpm
